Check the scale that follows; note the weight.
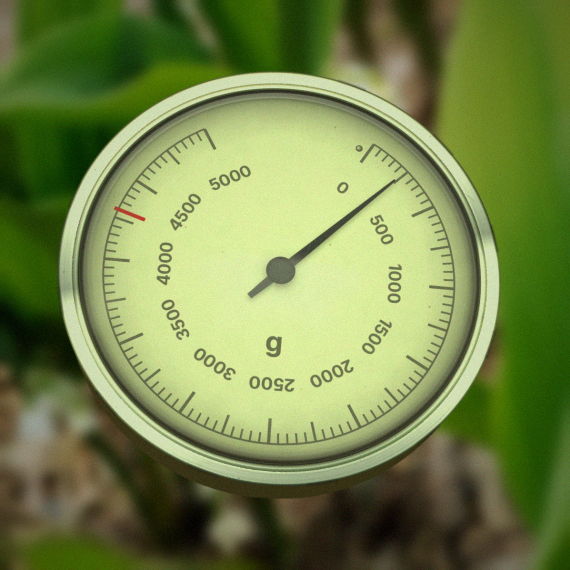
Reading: 250 g
